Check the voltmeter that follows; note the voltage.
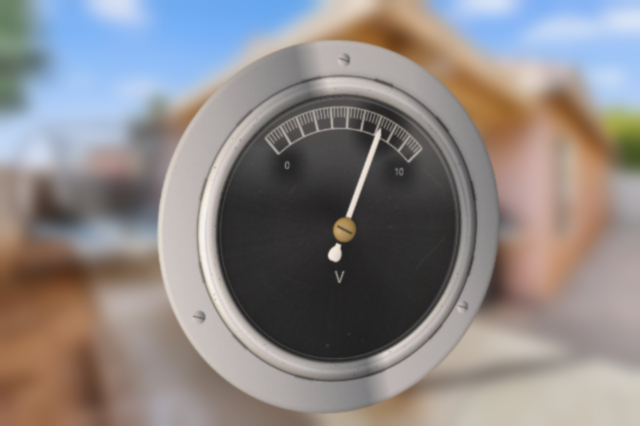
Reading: 7 V
